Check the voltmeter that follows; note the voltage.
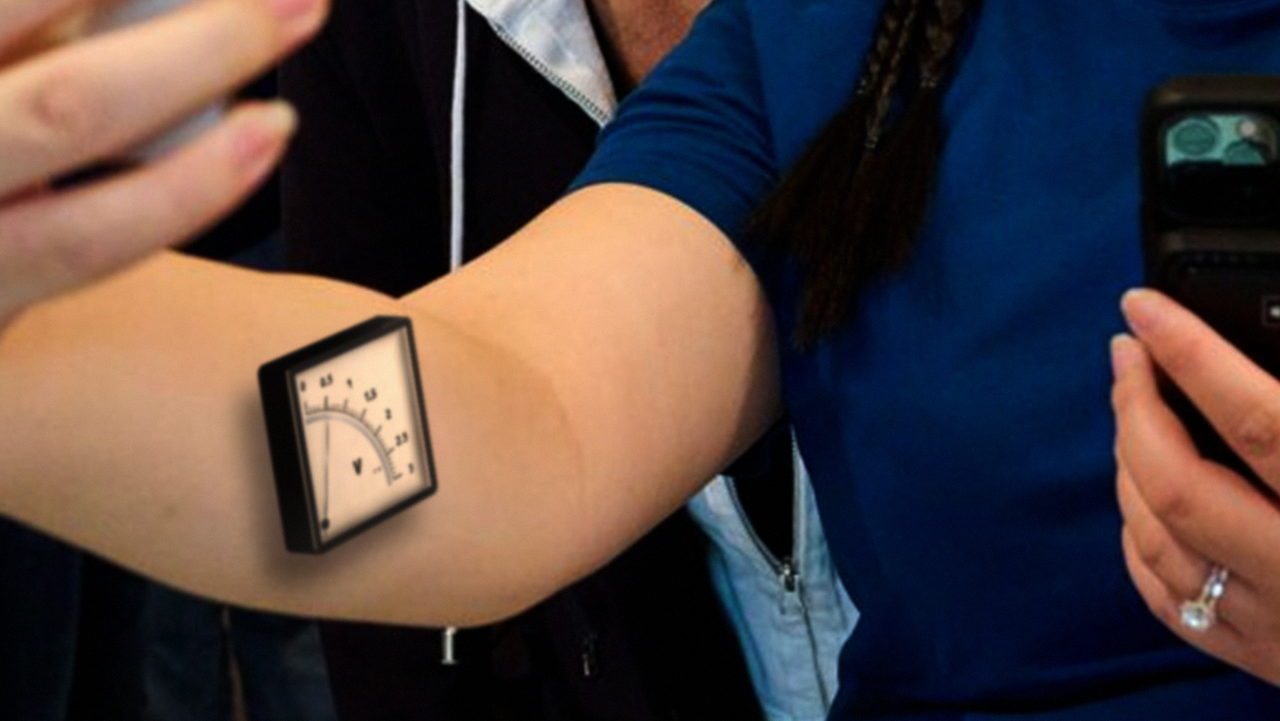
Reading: 0.5 V
